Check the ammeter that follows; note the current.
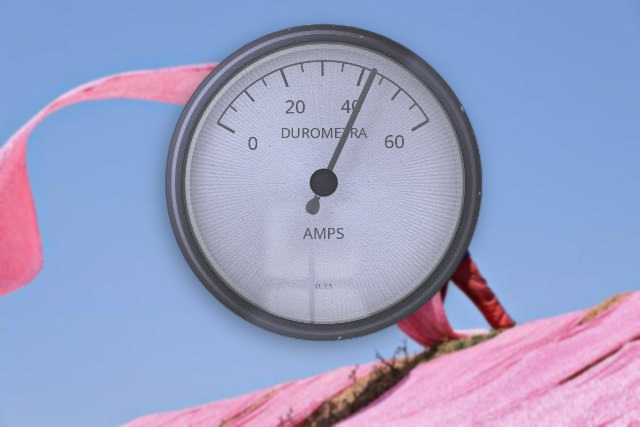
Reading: 42.5 A
